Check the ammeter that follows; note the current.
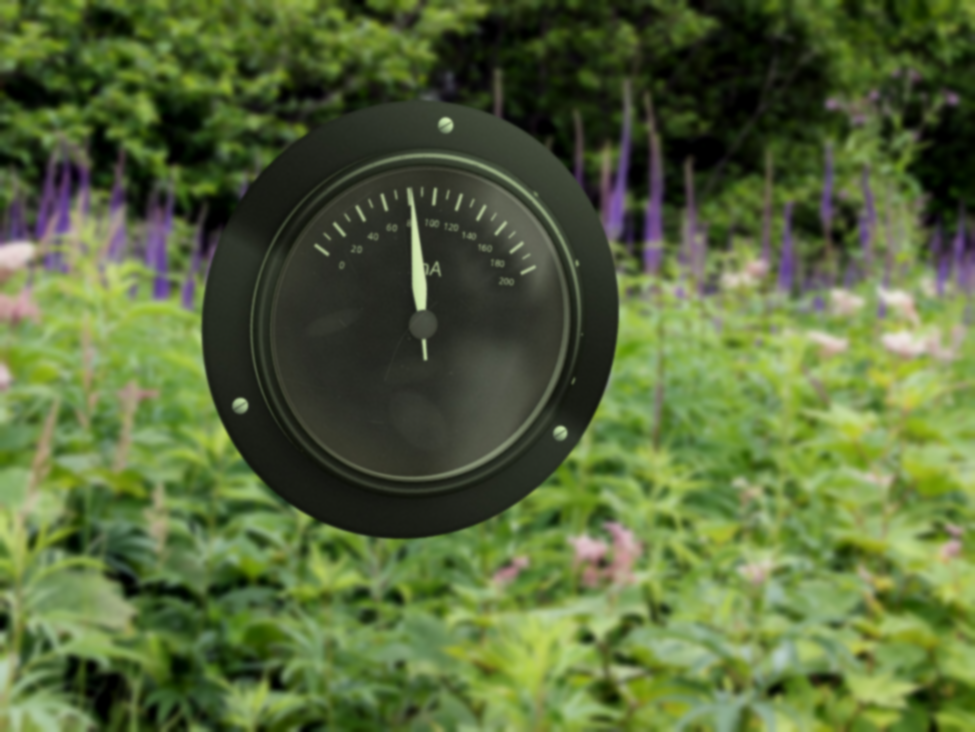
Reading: 80 mA
